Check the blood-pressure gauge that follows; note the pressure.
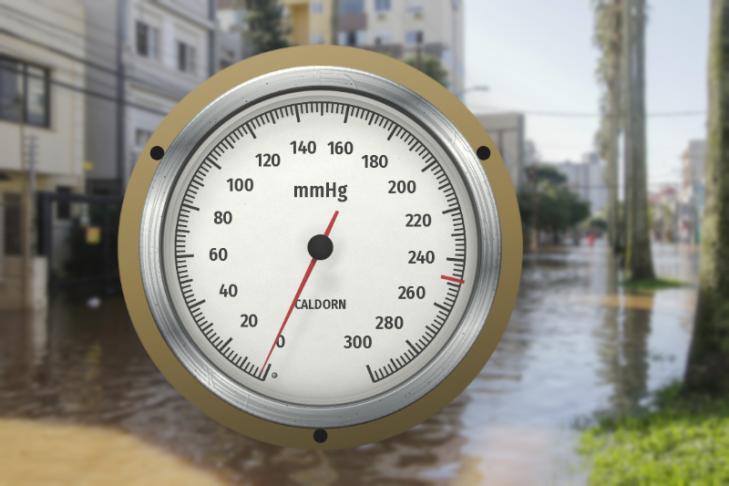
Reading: 2 mmHg
